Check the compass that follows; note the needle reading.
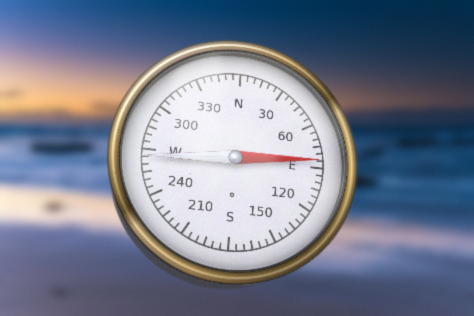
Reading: 85 °
